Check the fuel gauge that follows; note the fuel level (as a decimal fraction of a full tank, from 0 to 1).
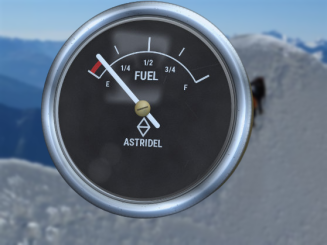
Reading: 0.125
